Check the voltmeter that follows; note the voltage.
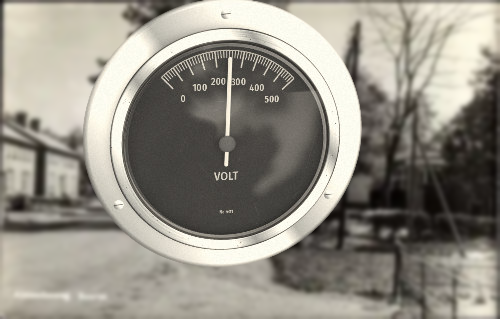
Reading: 250 V
